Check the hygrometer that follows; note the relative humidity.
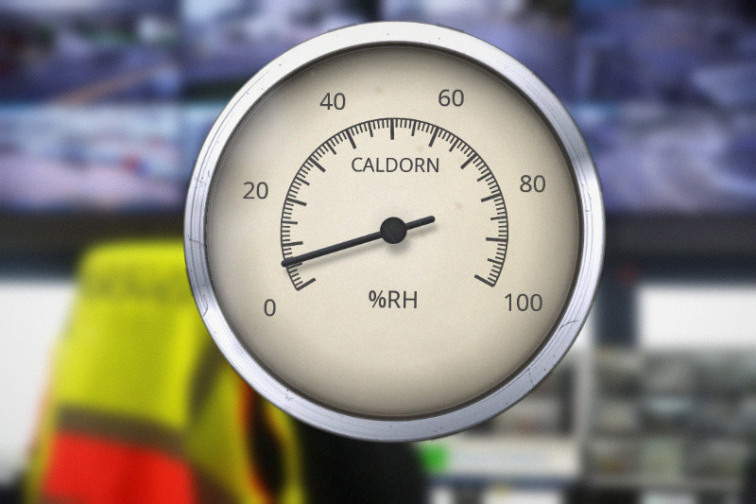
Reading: 6 %
